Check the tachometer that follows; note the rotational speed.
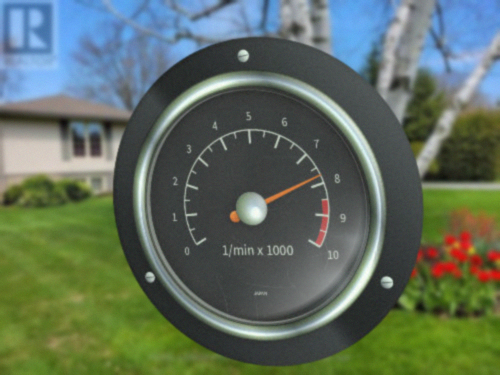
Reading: 7750 rpm
